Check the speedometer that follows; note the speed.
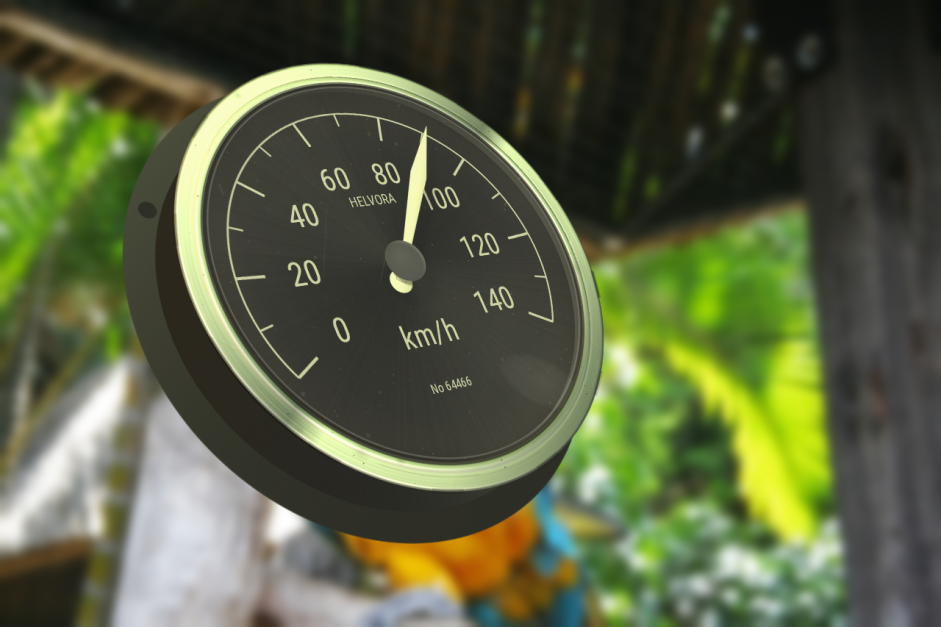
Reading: 90 km/h
